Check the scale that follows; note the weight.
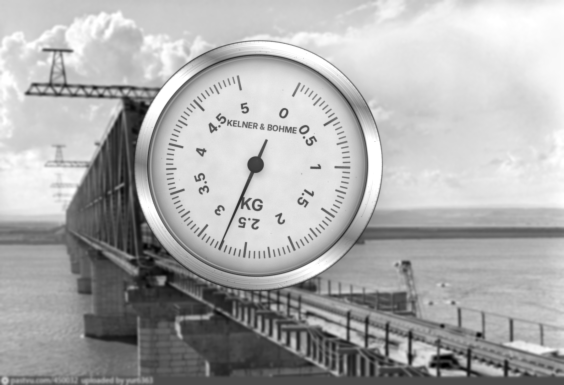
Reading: 2.75 kg
